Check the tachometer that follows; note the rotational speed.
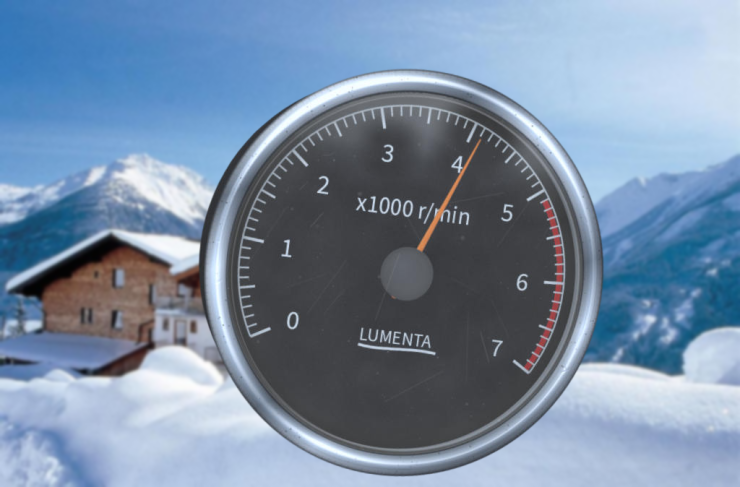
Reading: 4100 rpm
